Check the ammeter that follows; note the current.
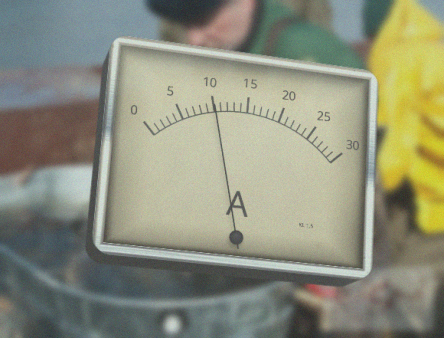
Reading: 10 A
